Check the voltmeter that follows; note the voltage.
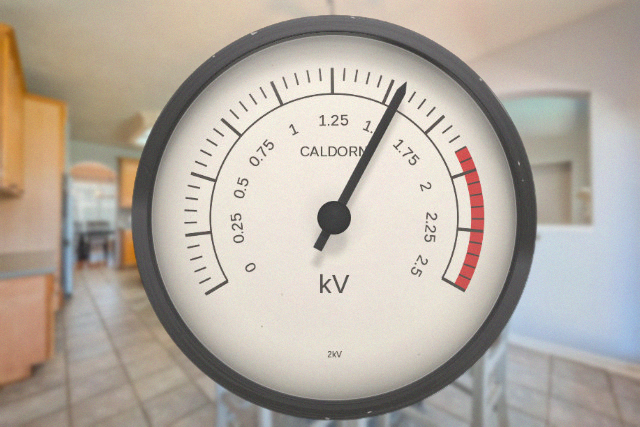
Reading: 1.55 kV
